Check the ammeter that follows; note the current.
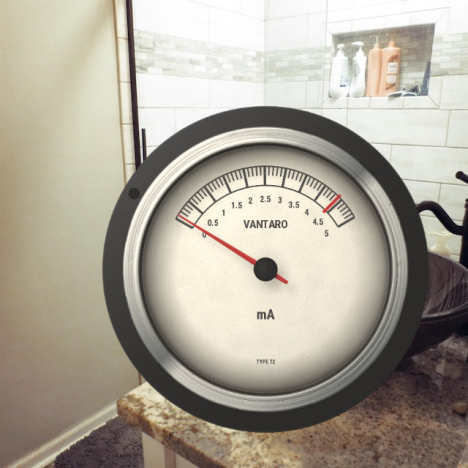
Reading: 0.1 mA
